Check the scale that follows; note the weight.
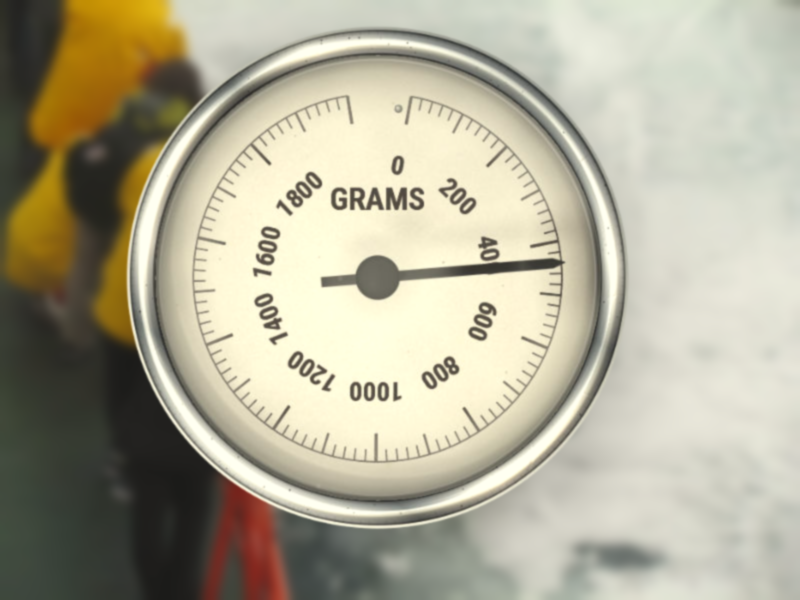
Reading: 440 g
